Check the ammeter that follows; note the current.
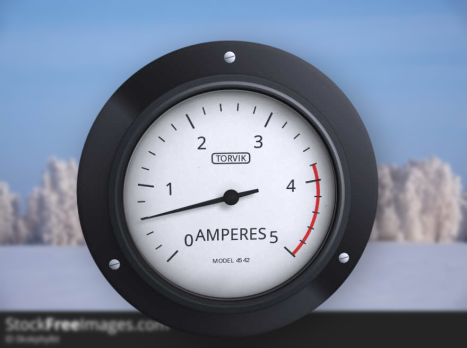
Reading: 0.6 A
